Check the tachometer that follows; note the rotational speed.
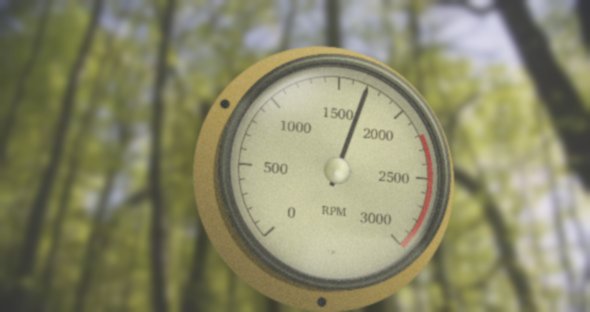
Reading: 1700 rpm
